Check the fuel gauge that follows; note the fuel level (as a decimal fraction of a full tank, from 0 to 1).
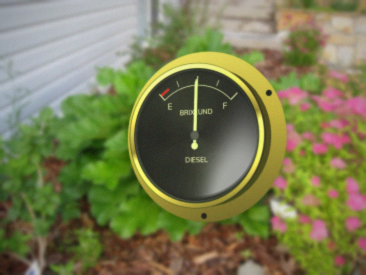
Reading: 0.5
